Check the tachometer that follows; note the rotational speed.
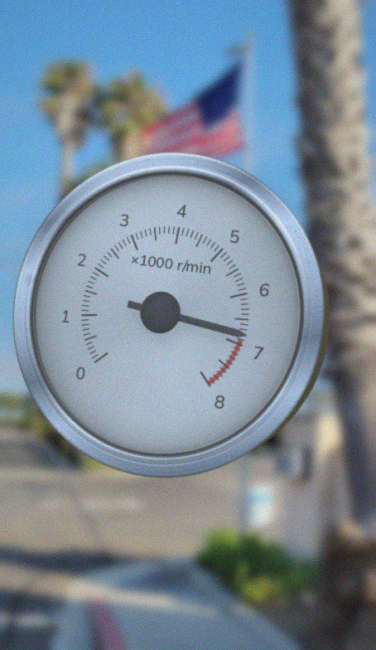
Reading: 6800 rpm
